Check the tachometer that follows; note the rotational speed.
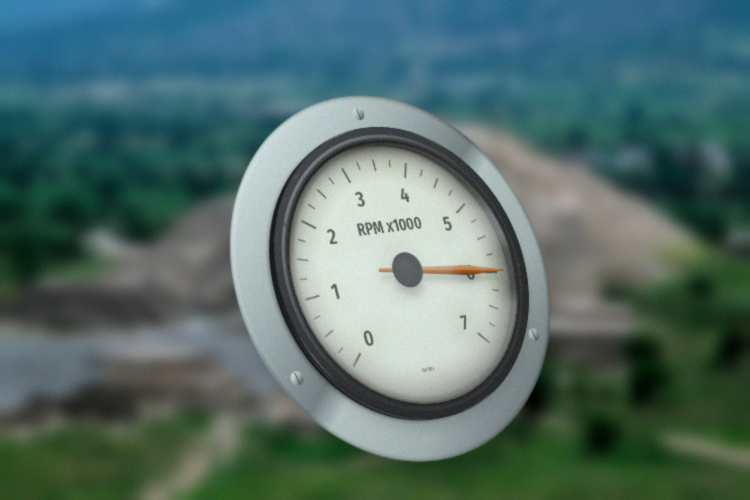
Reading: 6000 rpm
